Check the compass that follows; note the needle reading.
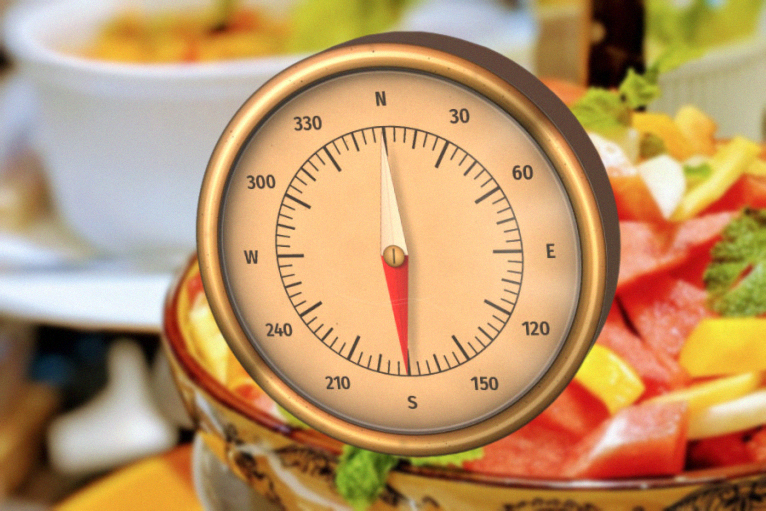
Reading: 180 °
